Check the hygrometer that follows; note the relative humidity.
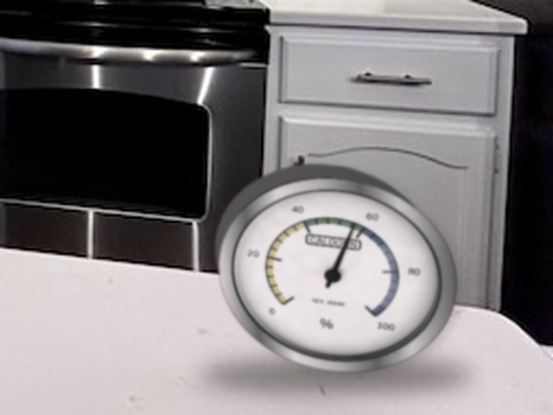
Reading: 56 %
